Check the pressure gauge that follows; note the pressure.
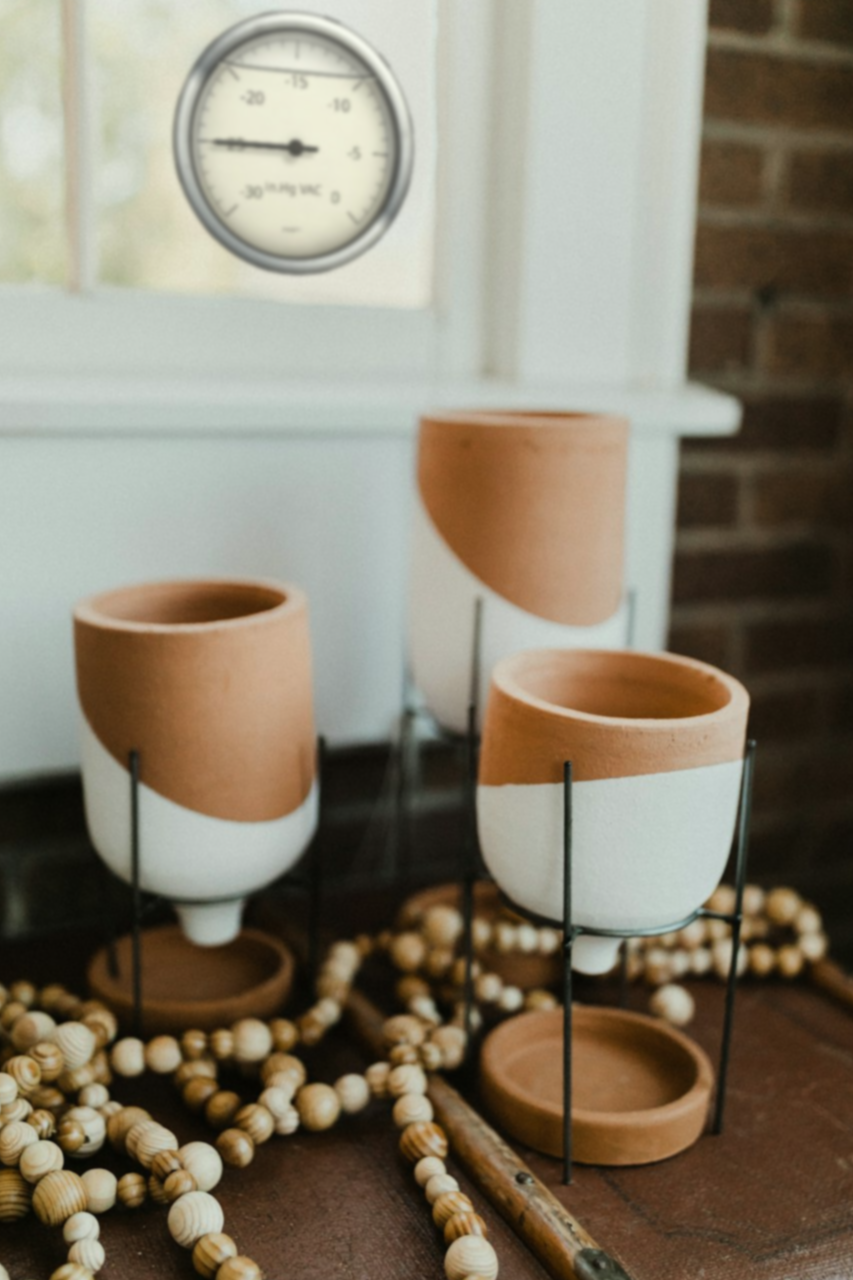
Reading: -25 inHg
